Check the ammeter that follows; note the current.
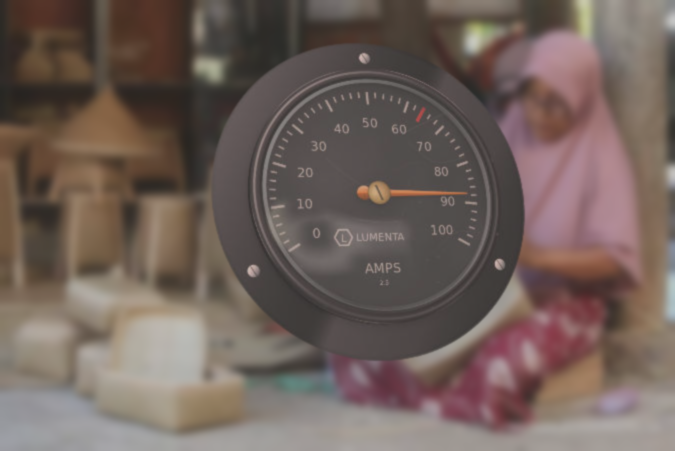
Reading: 88 A
